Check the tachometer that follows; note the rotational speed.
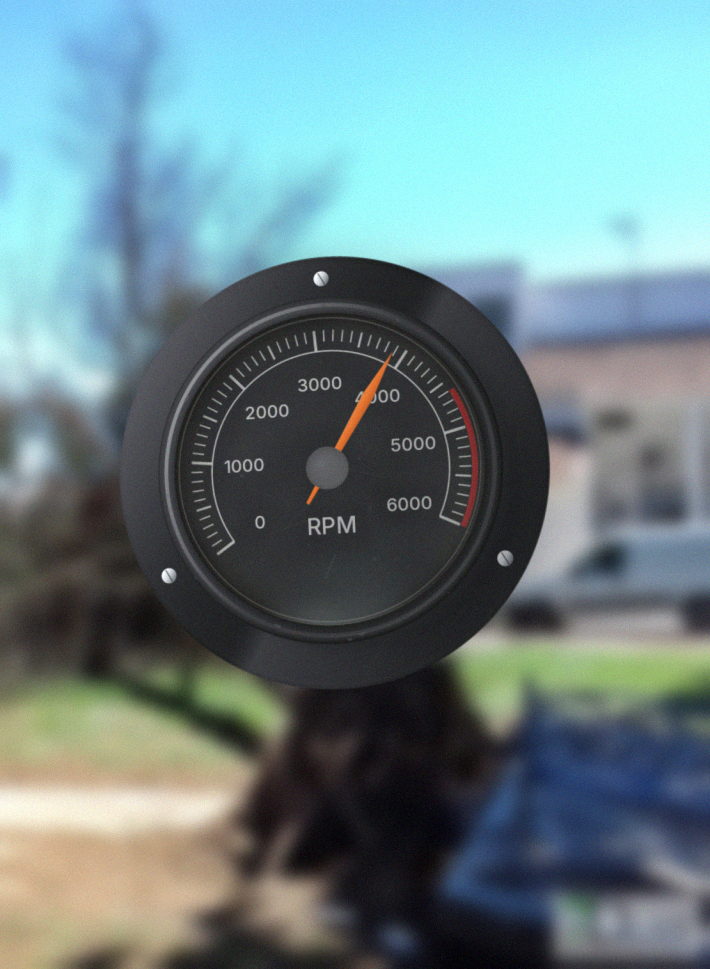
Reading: 3900 rpm
